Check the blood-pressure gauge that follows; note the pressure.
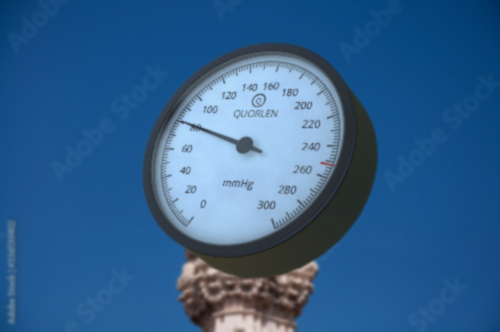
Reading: 80 mmHg
